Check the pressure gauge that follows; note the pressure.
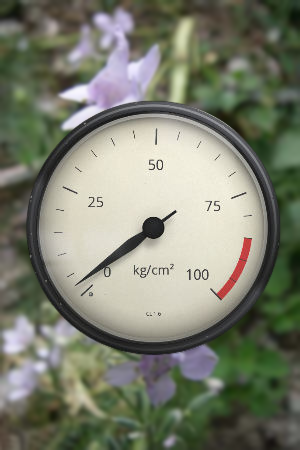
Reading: 2.5 kg/cm²
